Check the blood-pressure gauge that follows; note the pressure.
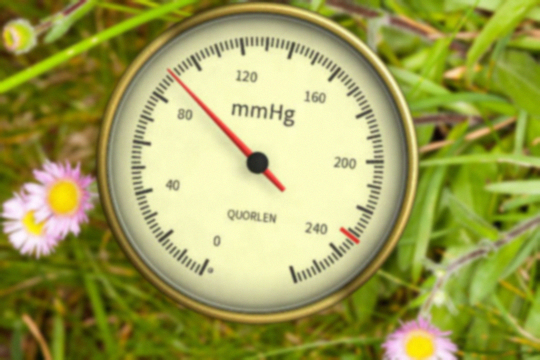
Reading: 90 mmHg
